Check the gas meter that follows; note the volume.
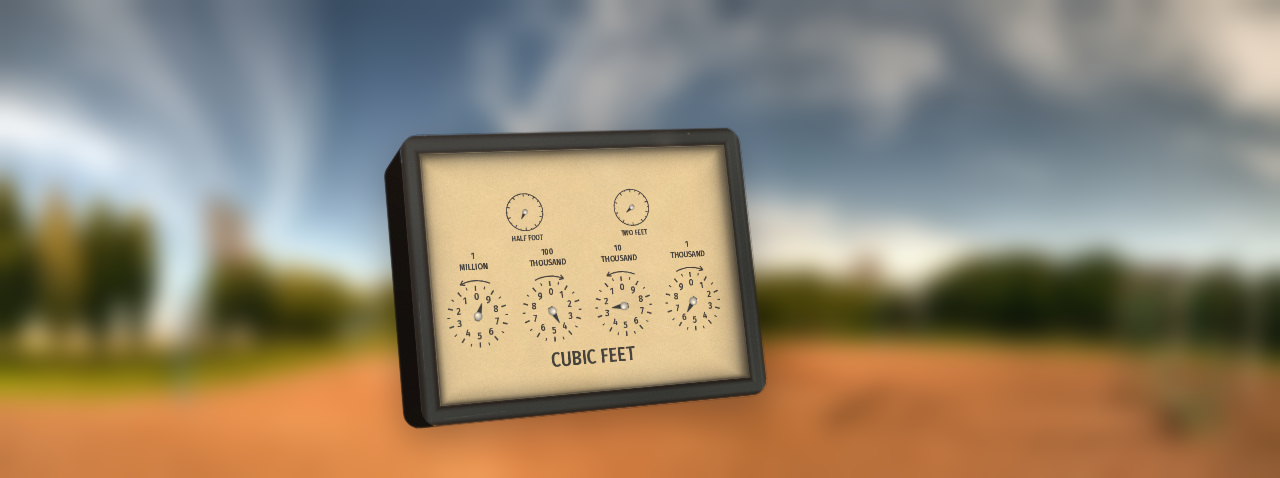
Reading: 942600 ft³
